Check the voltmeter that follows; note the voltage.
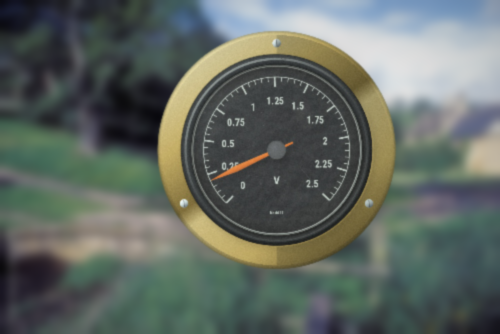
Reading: 0.2 V
